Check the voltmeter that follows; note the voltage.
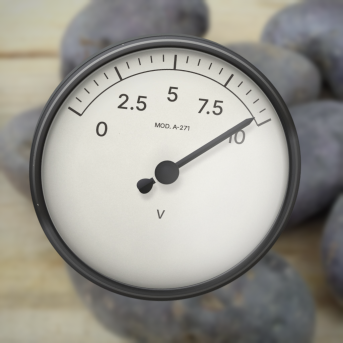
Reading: 9.5 V
